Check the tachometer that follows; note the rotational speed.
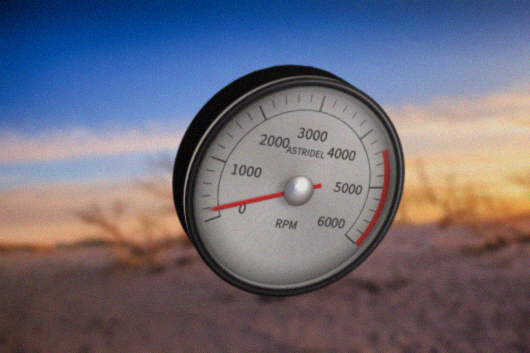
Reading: 200 rpm
